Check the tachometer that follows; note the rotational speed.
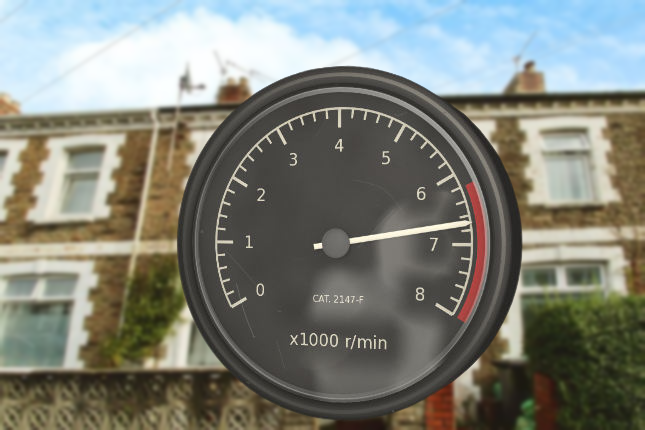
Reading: 6700 rpm
